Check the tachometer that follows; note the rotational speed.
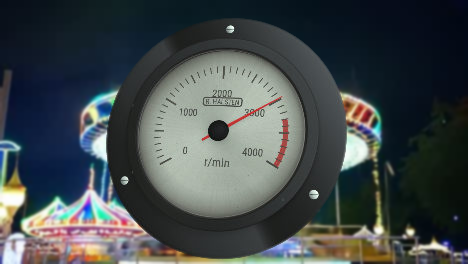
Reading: 3000 rpm
